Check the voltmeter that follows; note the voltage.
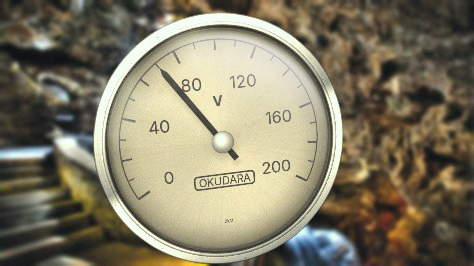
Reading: 70 V
